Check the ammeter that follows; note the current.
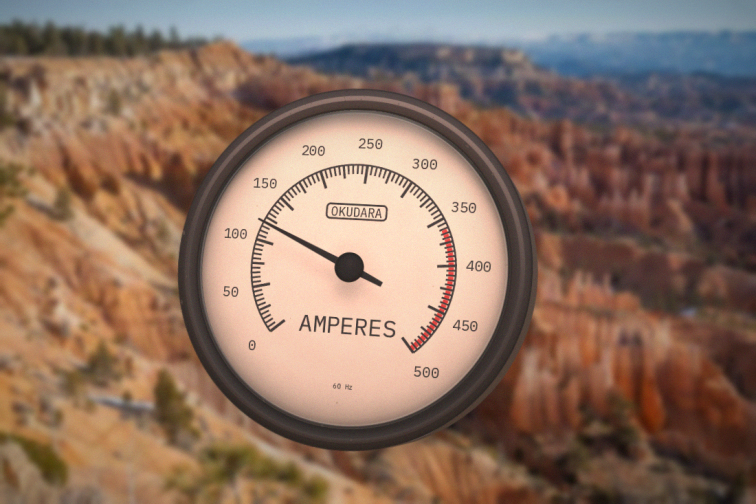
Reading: 120 A
